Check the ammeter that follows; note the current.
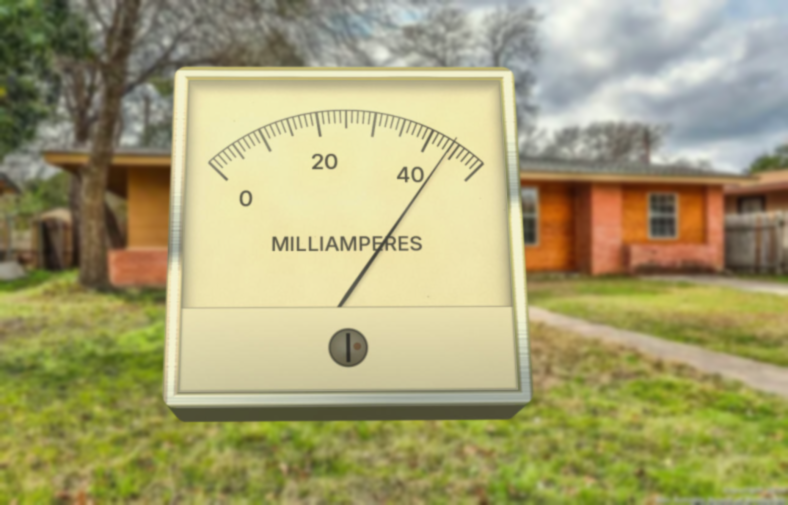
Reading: 44 mA
